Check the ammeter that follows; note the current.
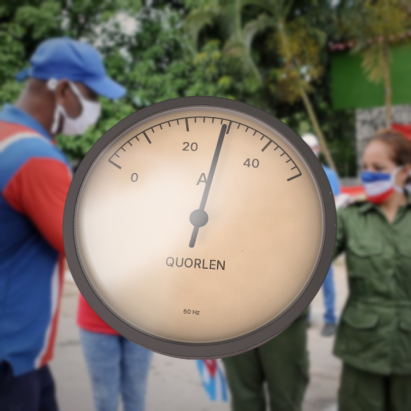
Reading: 29 A
